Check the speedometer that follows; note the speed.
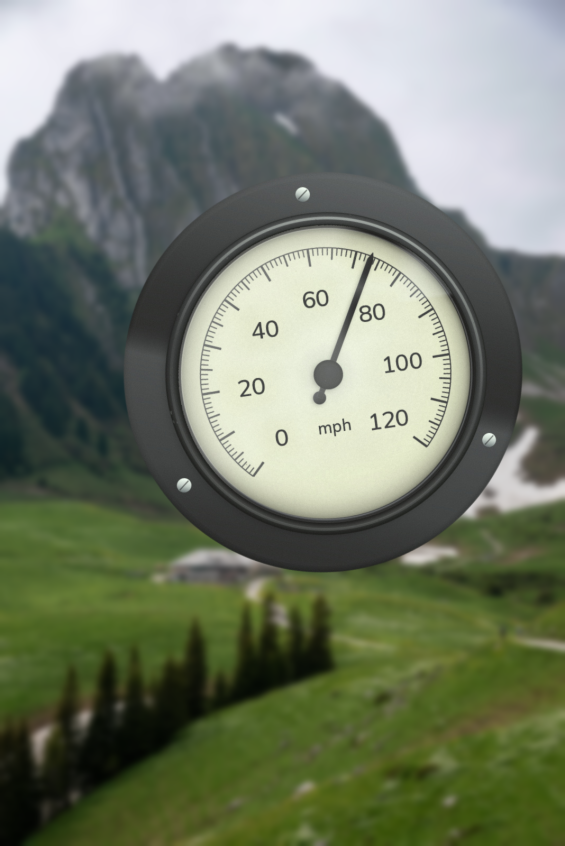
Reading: 73 mph
